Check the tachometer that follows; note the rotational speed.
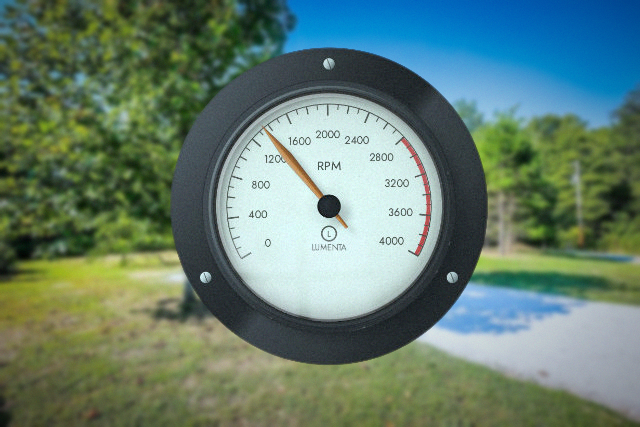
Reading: 1350 rpm
